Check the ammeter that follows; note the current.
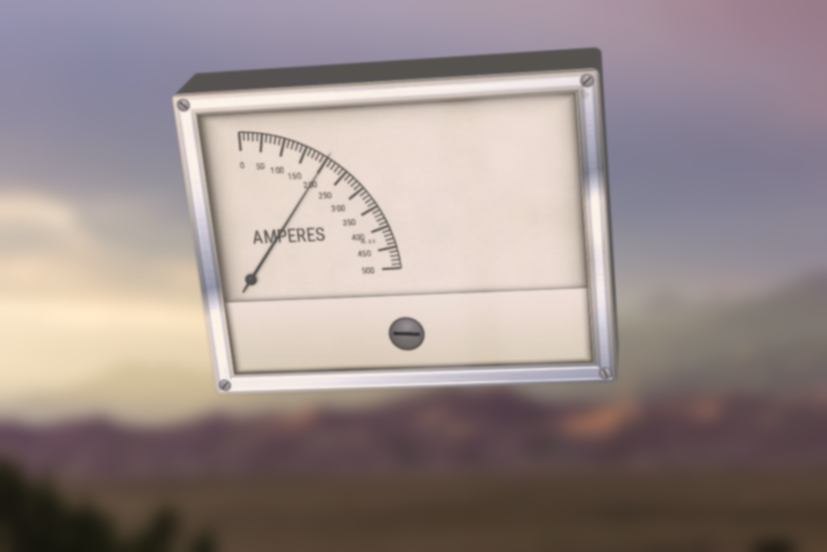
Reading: 200 A
